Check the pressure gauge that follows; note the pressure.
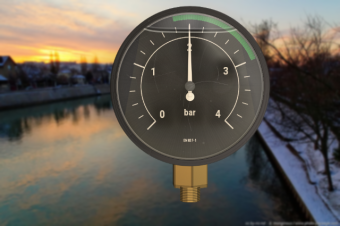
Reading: 2 bar
